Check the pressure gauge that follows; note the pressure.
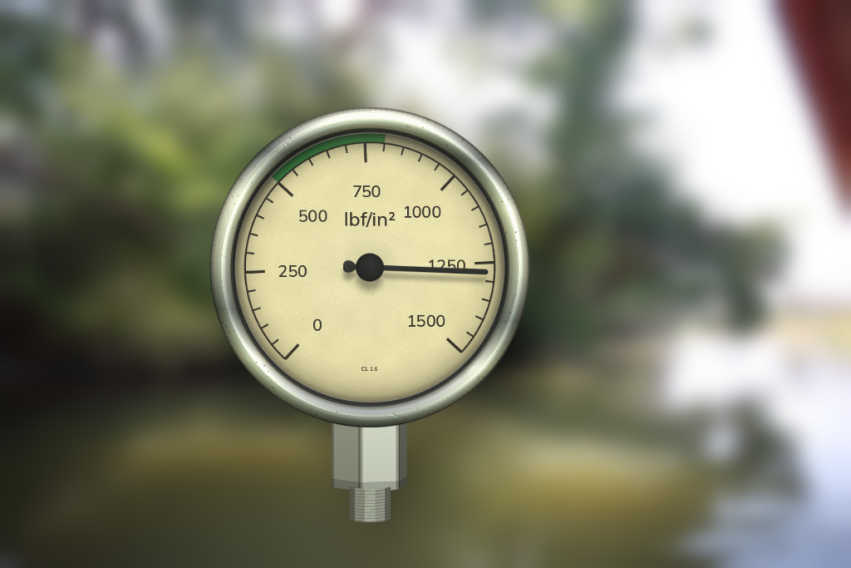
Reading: 1275 psi
